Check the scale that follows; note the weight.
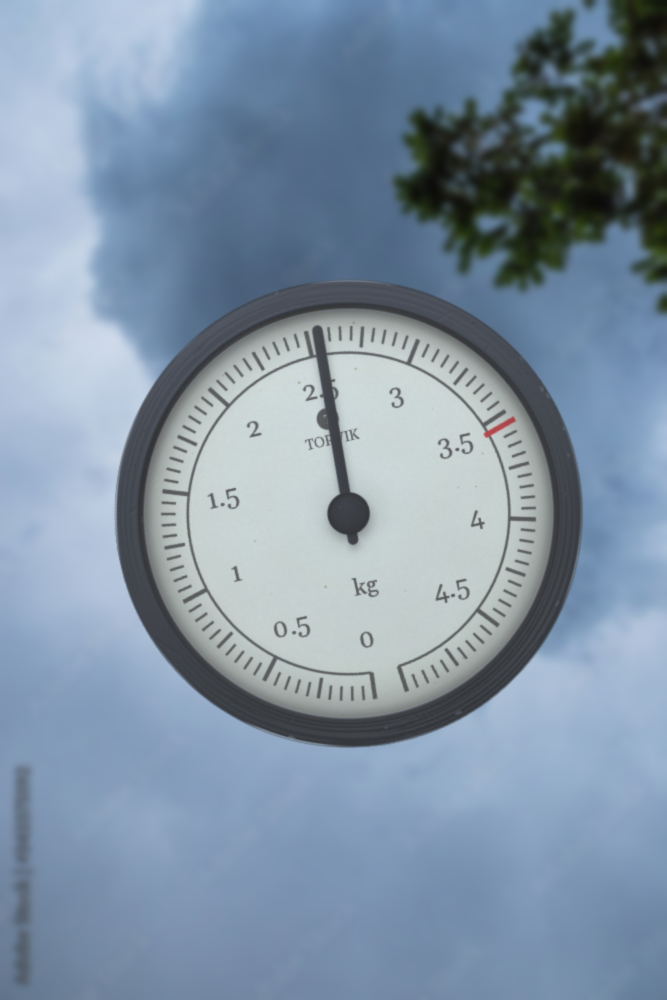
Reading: 2.55 kg
